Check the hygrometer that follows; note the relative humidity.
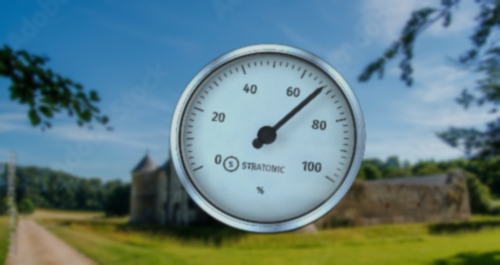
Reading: 68 %
